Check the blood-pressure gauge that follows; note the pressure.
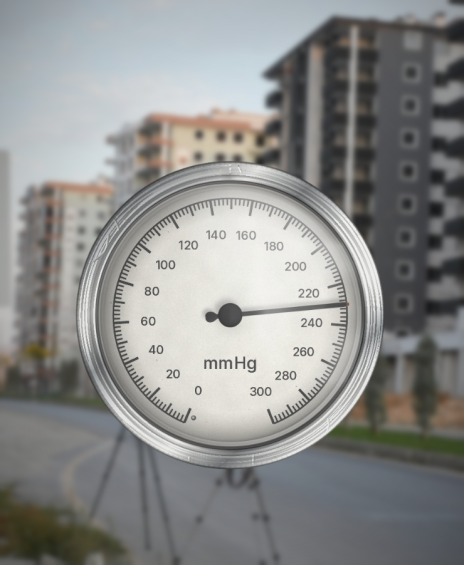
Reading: 230 mmHg
